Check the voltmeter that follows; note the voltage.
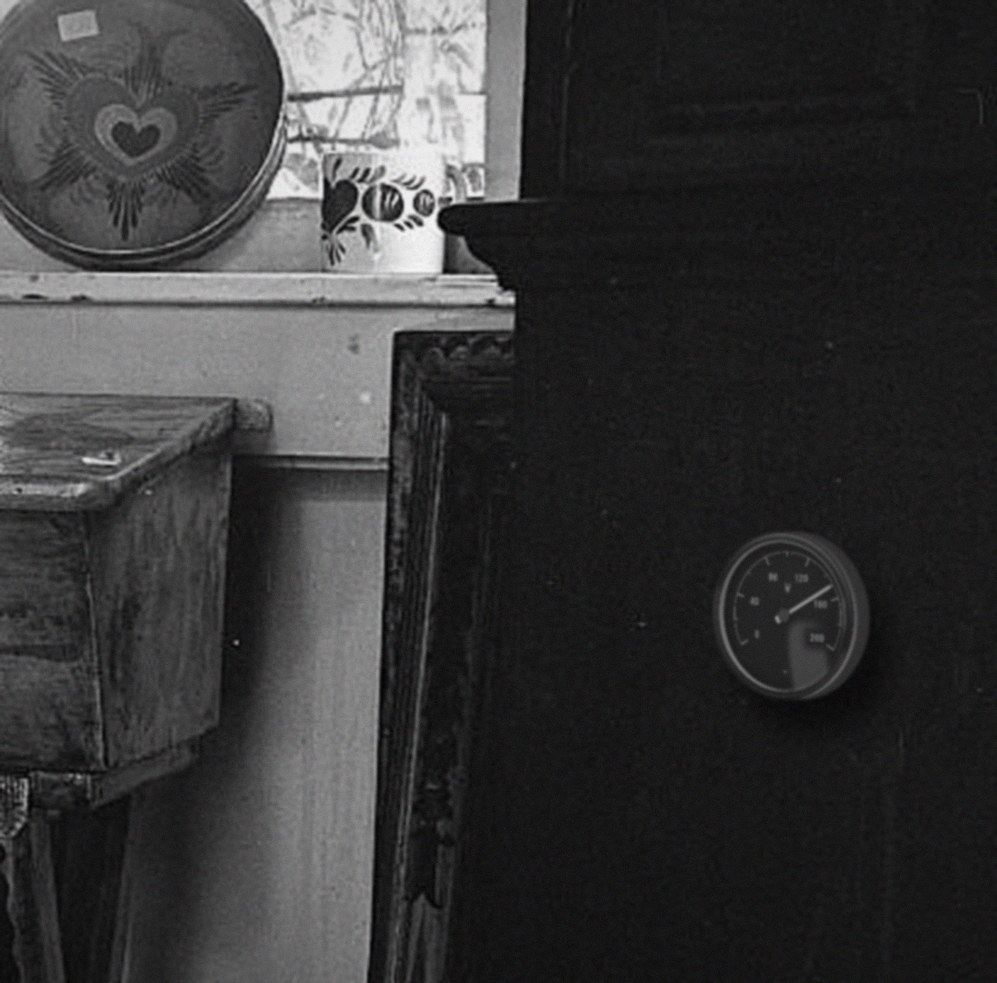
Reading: 150 V
